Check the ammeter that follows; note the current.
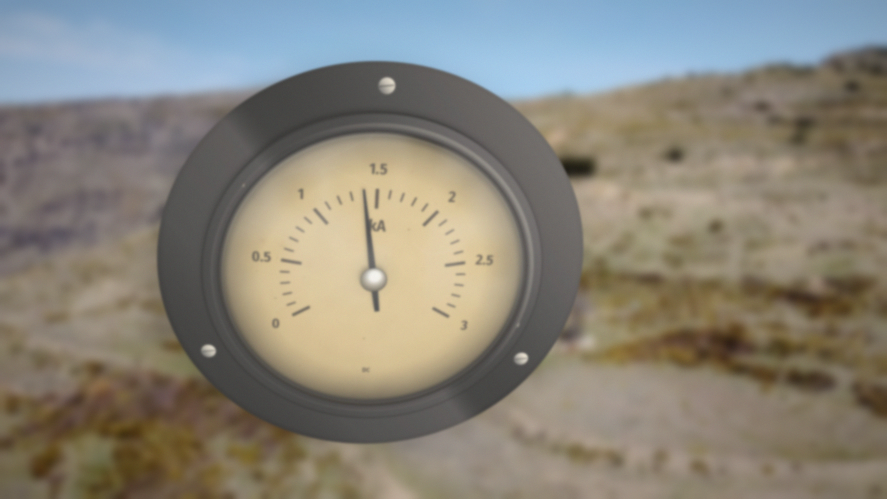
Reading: 1.4 kA
